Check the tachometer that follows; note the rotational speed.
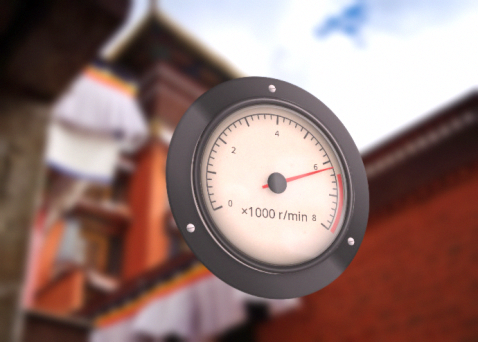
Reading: 6200 rpm
